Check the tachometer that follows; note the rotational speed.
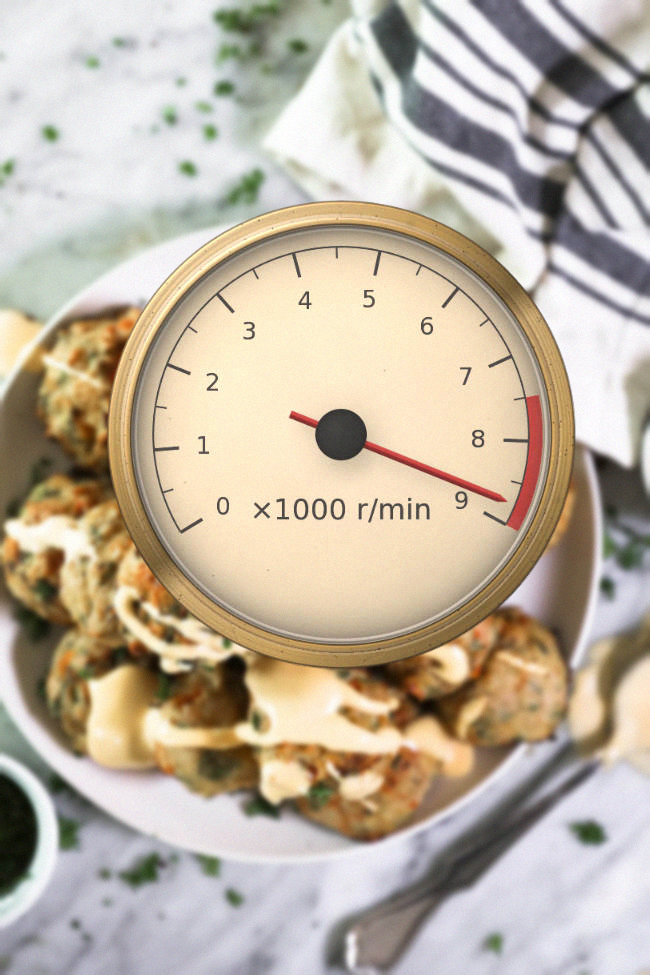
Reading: 8750 rpm
